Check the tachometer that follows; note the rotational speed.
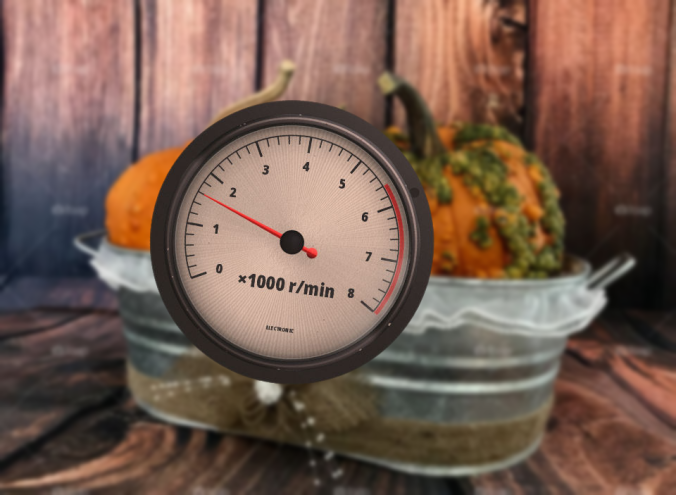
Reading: 1600 rpm
